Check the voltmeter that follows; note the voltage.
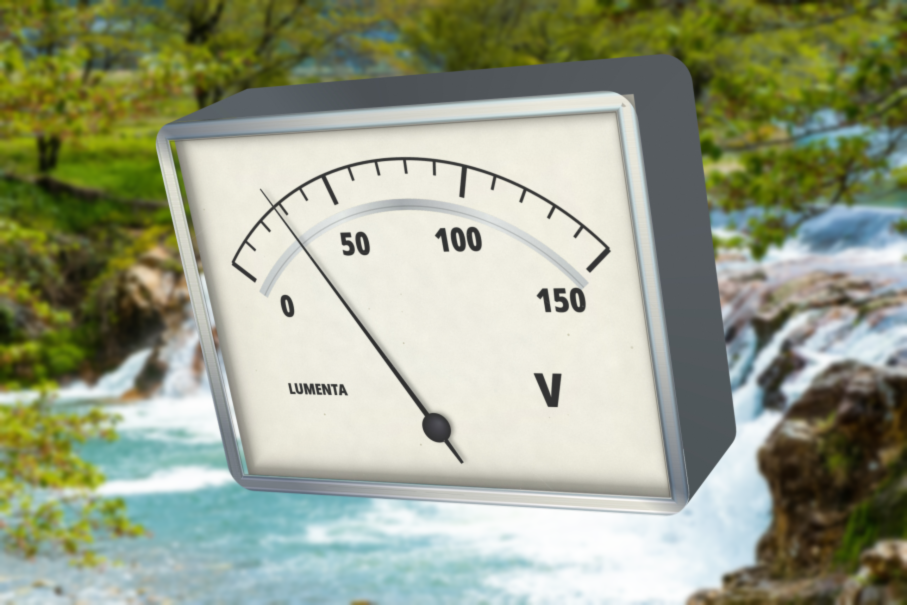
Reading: 30 V
